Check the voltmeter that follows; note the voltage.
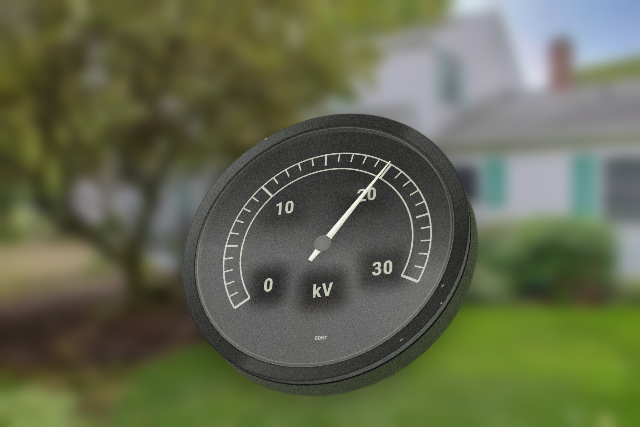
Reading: 20 kV
